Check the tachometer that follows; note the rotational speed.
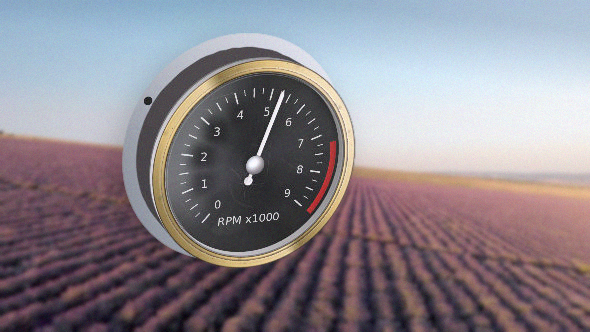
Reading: 5250 rpm
